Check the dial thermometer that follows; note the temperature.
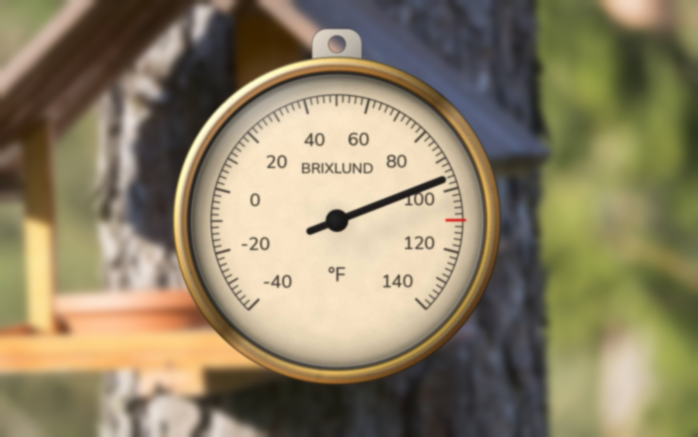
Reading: 96 °F
